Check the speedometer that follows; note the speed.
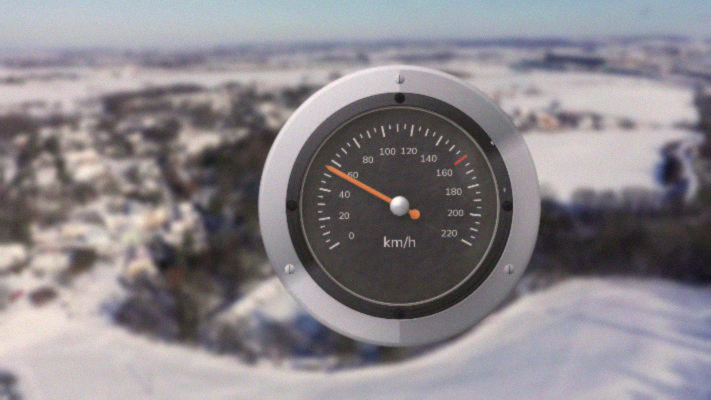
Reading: 55 km/h
